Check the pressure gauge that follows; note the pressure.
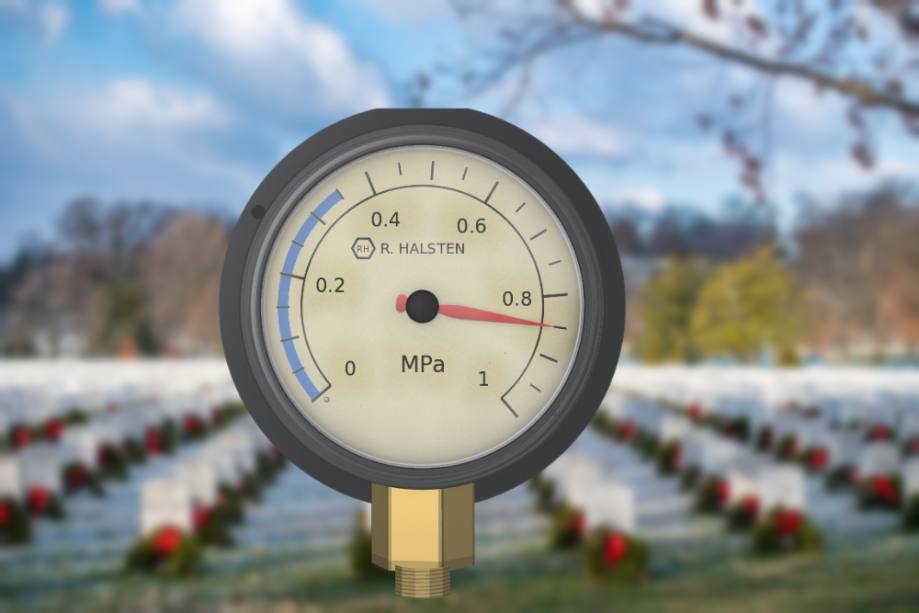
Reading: 0.85 MPa
